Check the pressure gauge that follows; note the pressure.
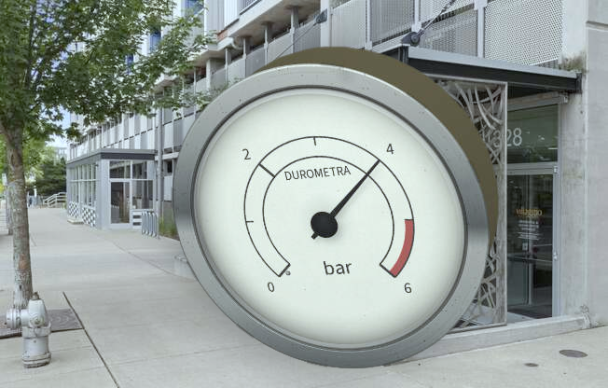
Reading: 4 bar
